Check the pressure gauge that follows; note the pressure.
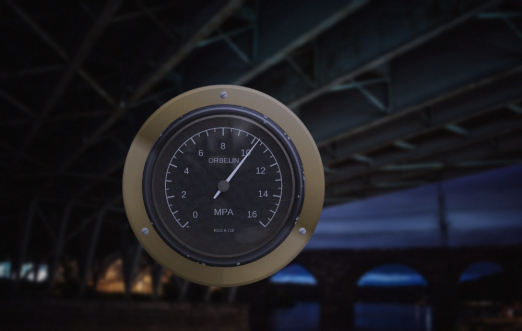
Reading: 10.25 MPa
